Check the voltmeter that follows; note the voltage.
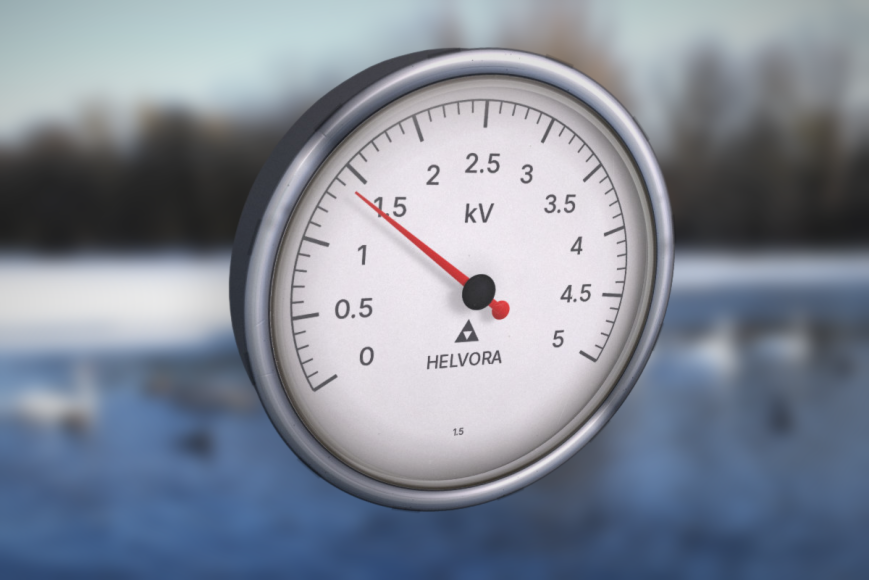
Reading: 1.4 kV
